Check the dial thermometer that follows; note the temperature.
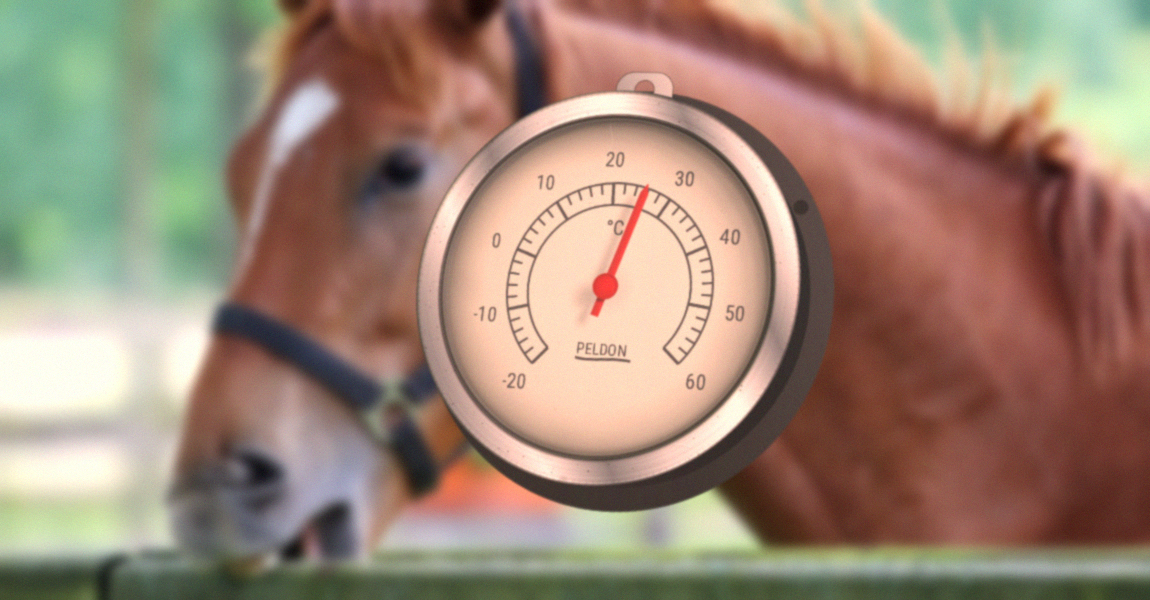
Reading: 26 °C
